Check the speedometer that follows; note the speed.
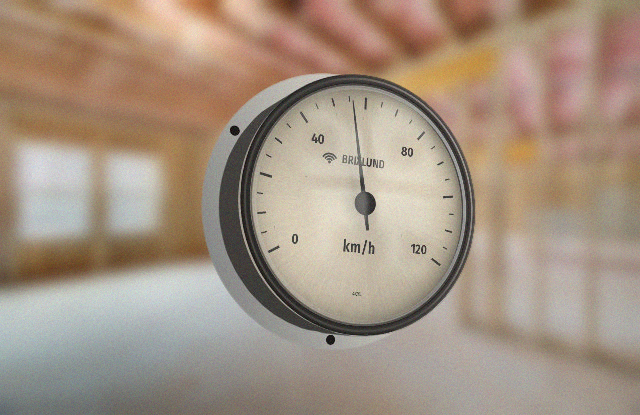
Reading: 55 km/h
